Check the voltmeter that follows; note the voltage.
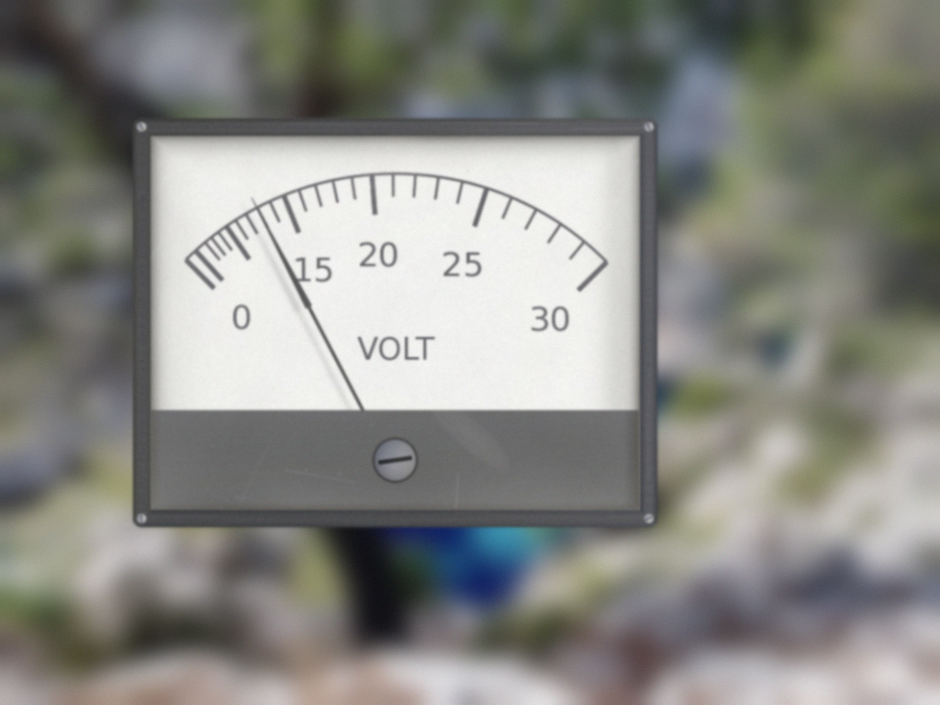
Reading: 13 V
